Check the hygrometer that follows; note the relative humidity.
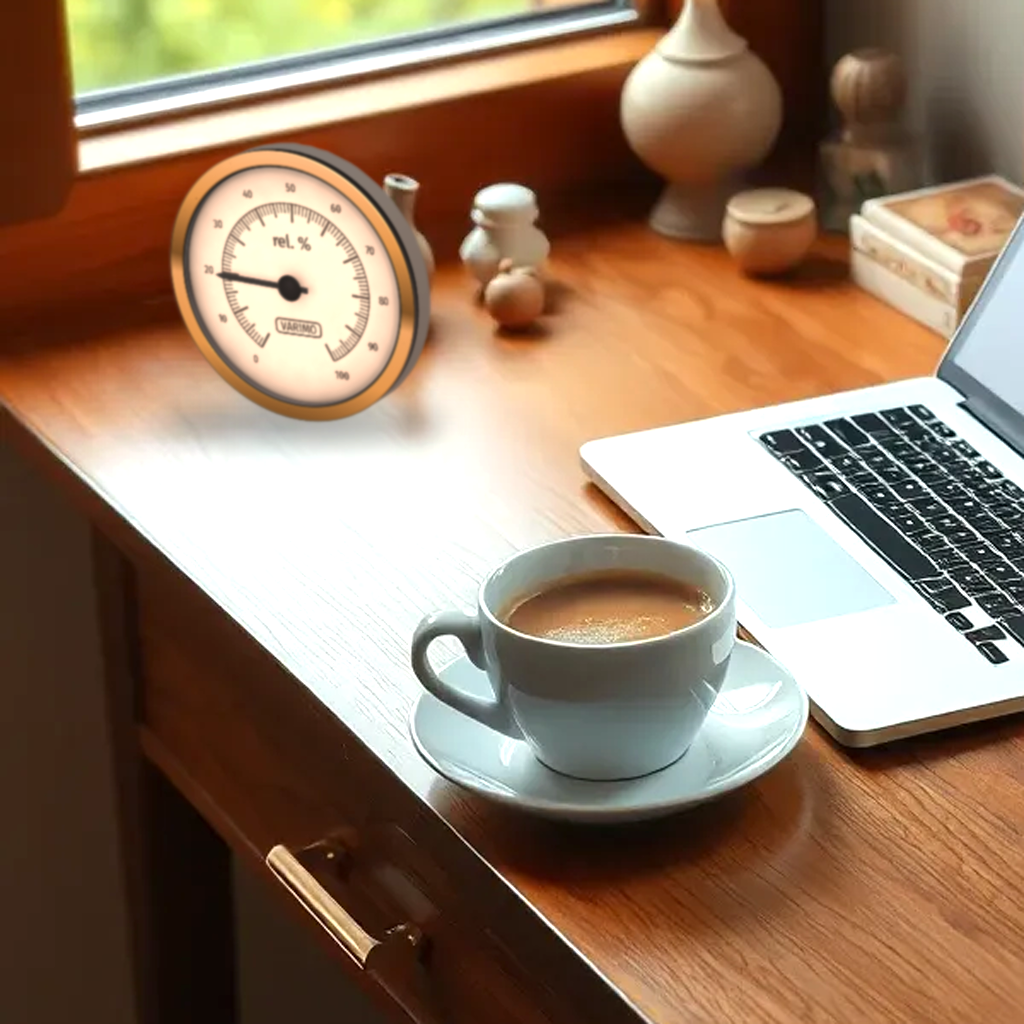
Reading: 20 %
